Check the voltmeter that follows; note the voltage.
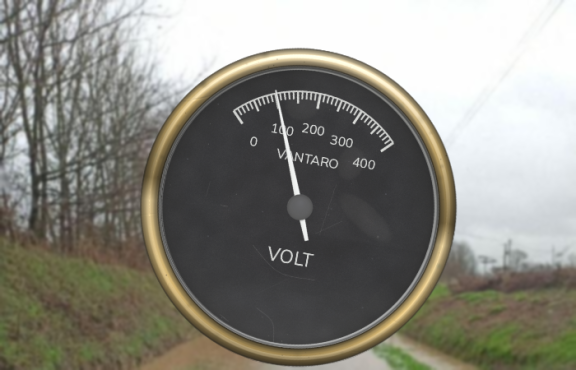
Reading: 100 V
